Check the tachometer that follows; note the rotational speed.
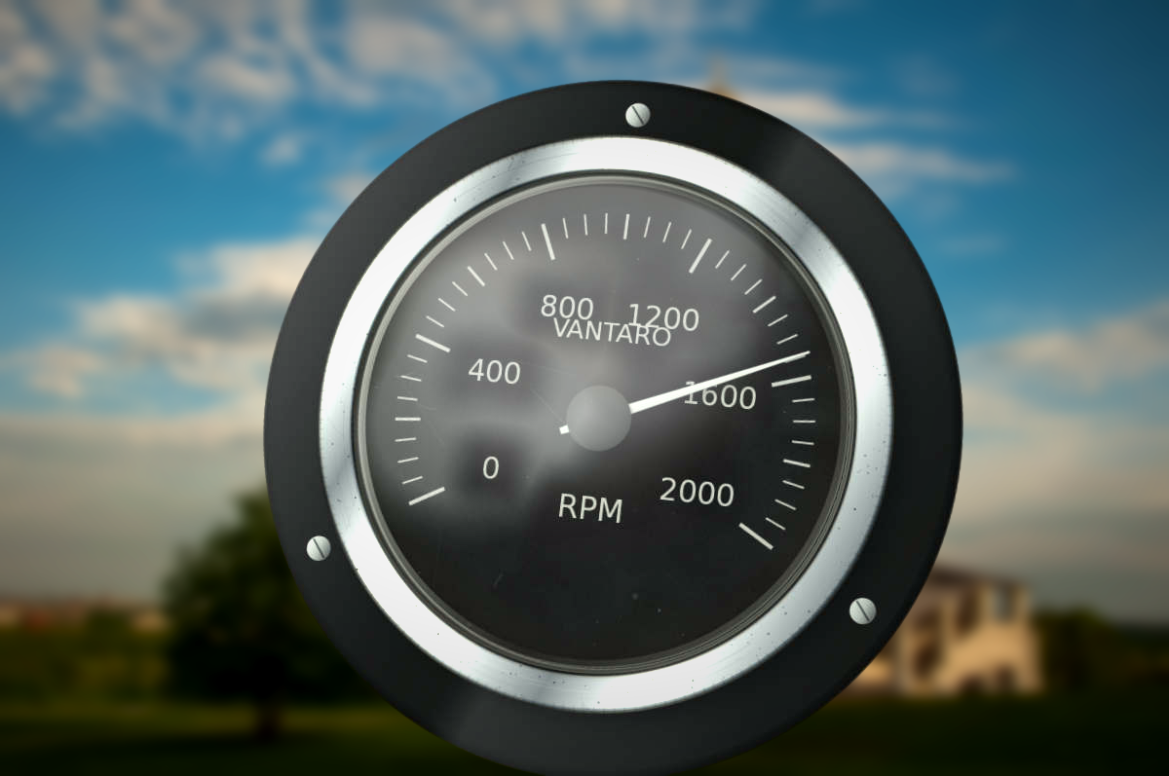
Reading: 1550 rpm
